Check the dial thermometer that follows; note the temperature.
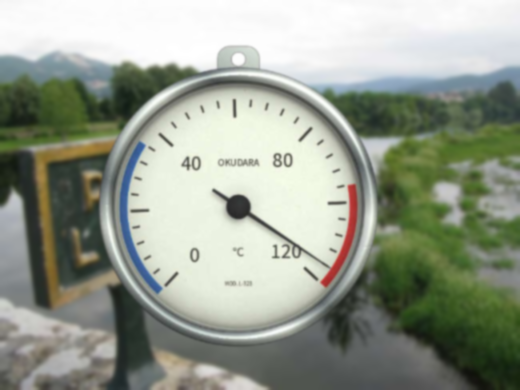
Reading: 116 °C
